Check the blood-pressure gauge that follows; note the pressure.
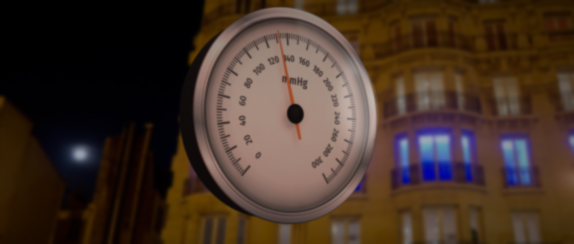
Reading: 130 mmHg
